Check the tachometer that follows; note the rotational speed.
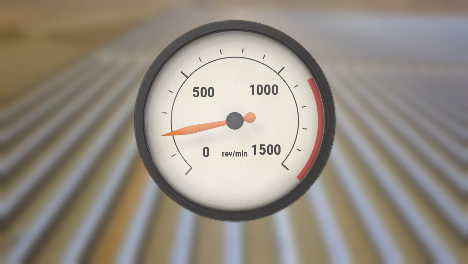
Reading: 200 rpm
